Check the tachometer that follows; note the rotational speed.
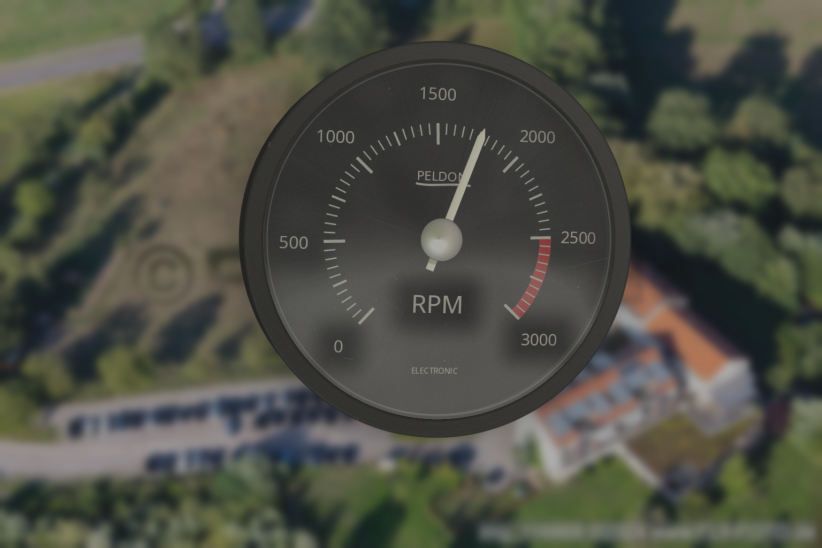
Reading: 1750 rpm
